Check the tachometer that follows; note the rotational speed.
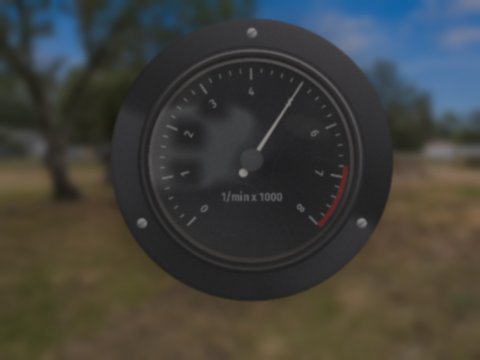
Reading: 5000 rpm
